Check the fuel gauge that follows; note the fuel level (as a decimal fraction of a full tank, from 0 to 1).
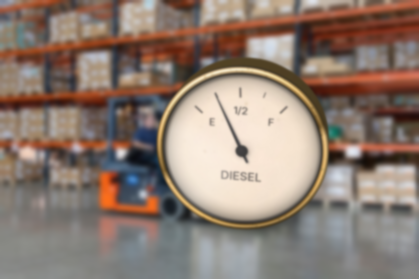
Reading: 0.25
